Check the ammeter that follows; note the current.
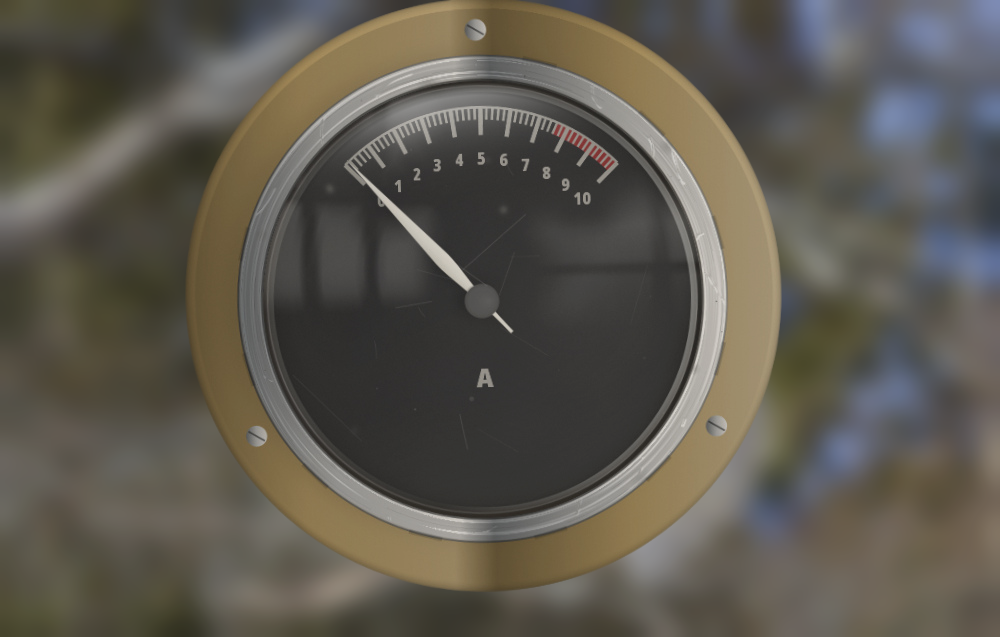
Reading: 0.2 A
